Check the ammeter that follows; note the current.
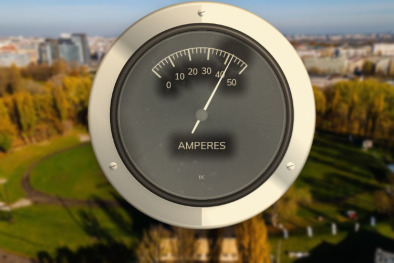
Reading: 42 A
